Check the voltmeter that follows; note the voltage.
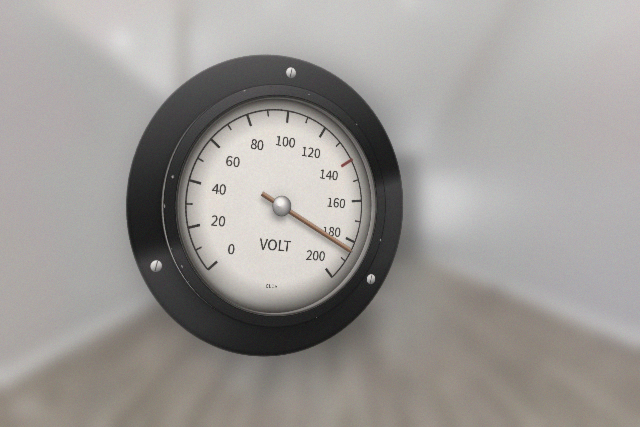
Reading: 185 V
